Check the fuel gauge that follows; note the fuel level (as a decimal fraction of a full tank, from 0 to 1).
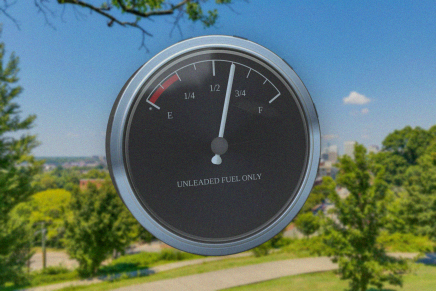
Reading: 0.625
